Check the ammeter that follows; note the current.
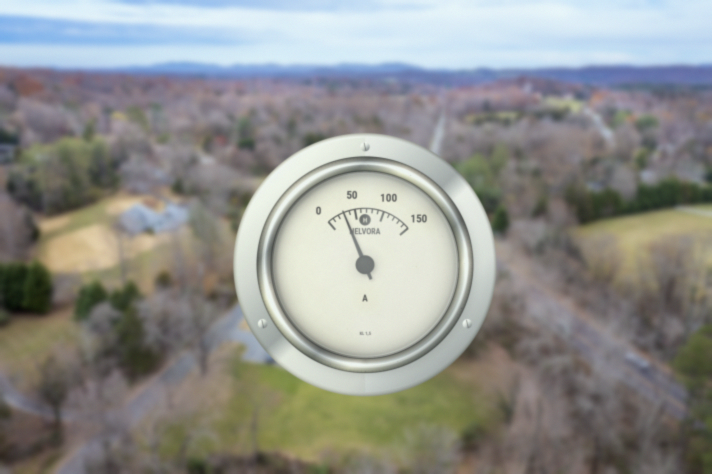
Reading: 30 A
